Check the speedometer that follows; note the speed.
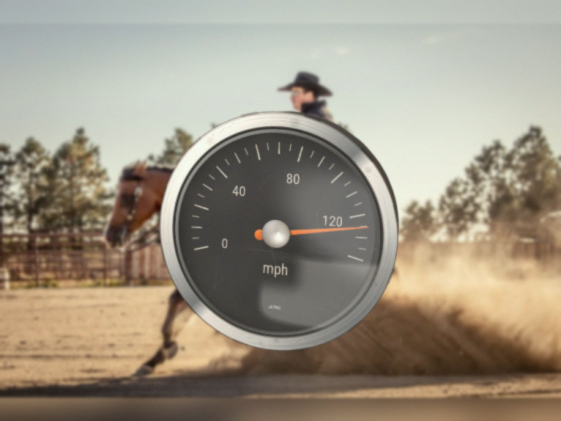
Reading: 125 mph
